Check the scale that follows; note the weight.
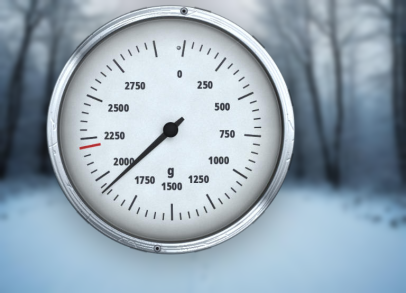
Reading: 1925 g
